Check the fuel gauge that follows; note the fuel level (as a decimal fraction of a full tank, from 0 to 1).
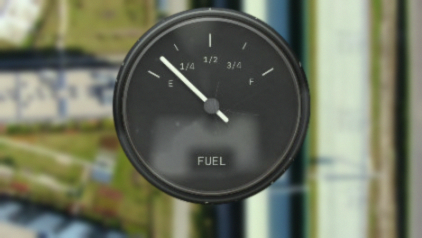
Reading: 0.125
